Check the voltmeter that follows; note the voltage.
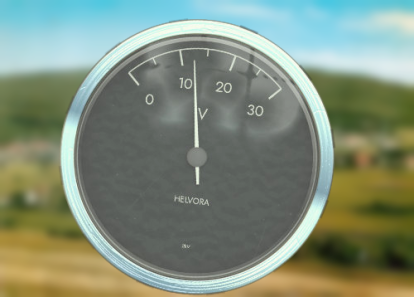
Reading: 12.5 V
